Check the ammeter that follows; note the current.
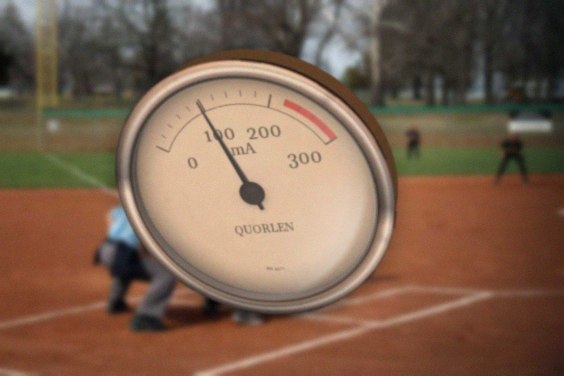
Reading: 100 mA
